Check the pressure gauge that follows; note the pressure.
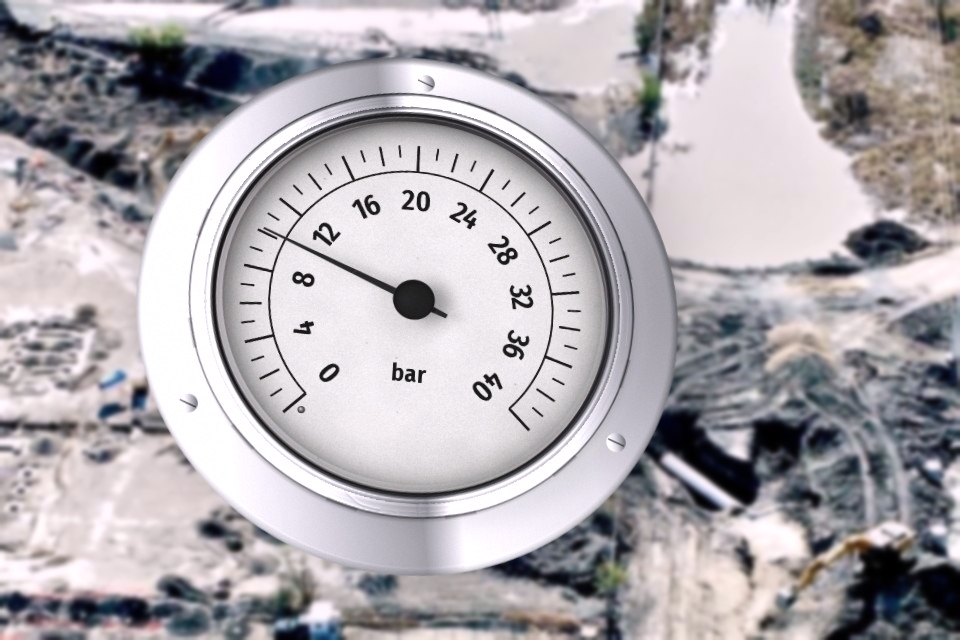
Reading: 10 bar
